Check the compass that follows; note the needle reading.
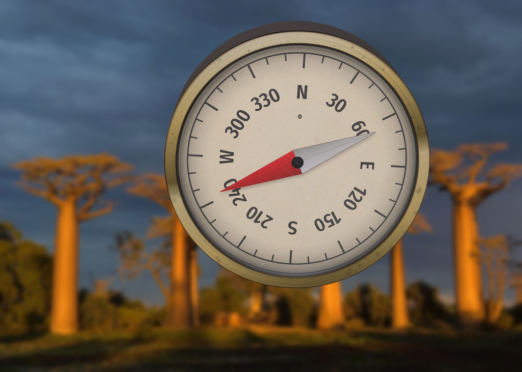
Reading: 245 °
